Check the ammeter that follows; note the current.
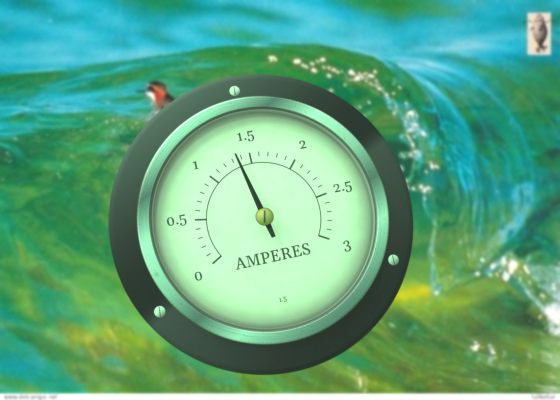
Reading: 1.35 A
